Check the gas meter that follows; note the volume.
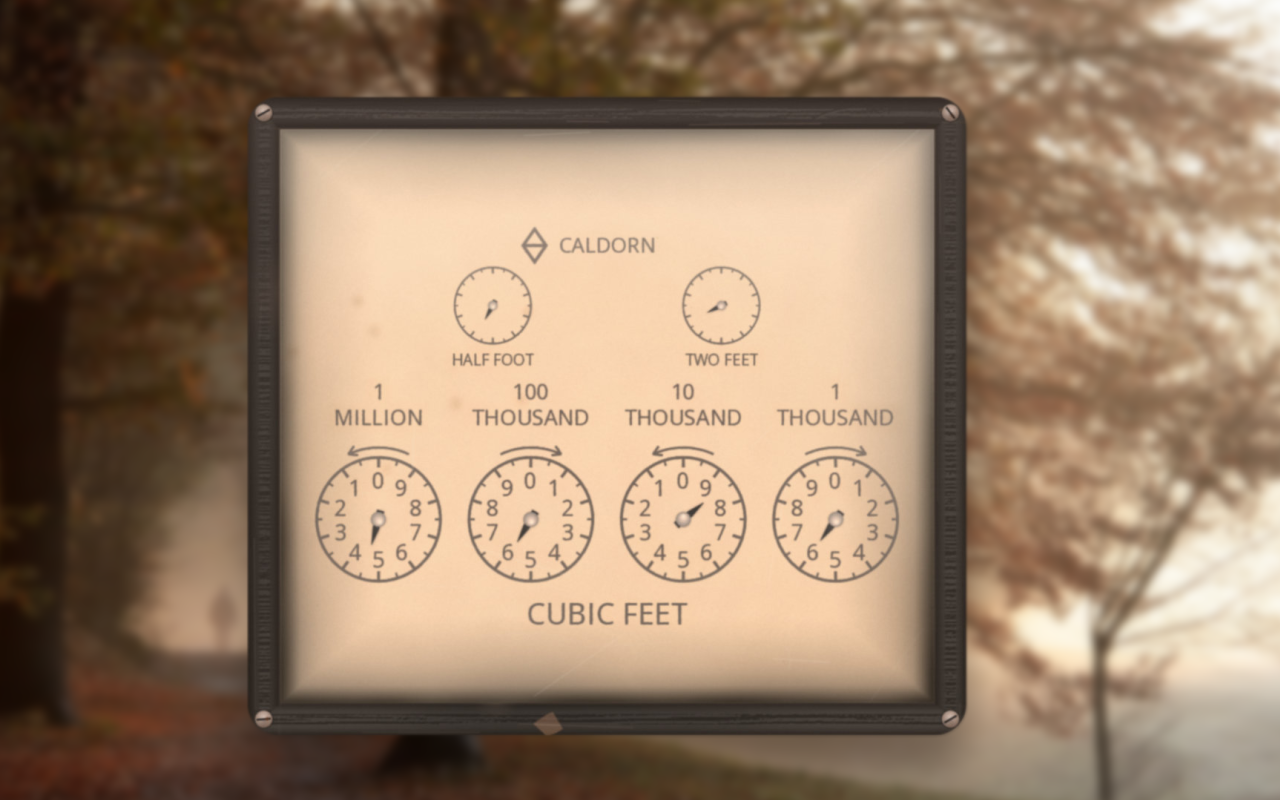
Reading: 458600 ft³
